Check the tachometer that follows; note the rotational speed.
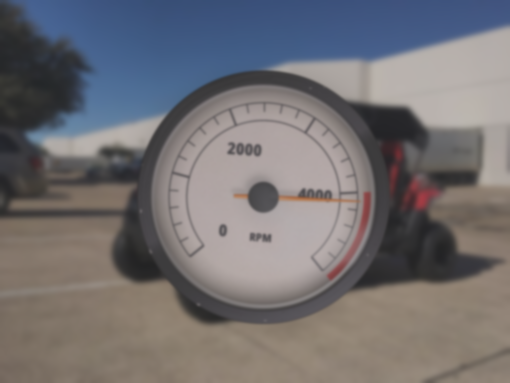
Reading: 4100 rpm
